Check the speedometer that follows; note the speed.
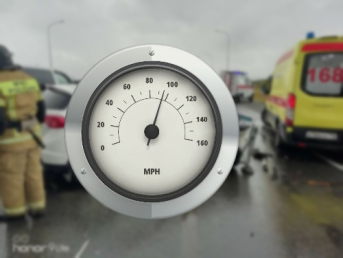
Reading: 95 mph
